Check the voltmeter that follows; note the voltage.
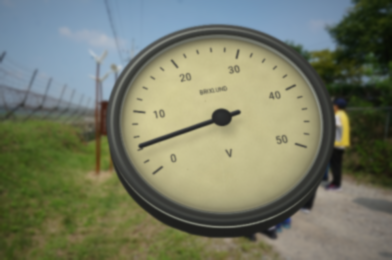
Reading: 4 V
